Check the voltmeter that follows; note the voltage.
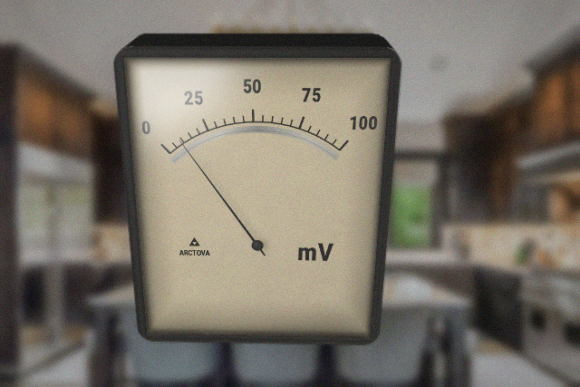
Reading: 10 mV
